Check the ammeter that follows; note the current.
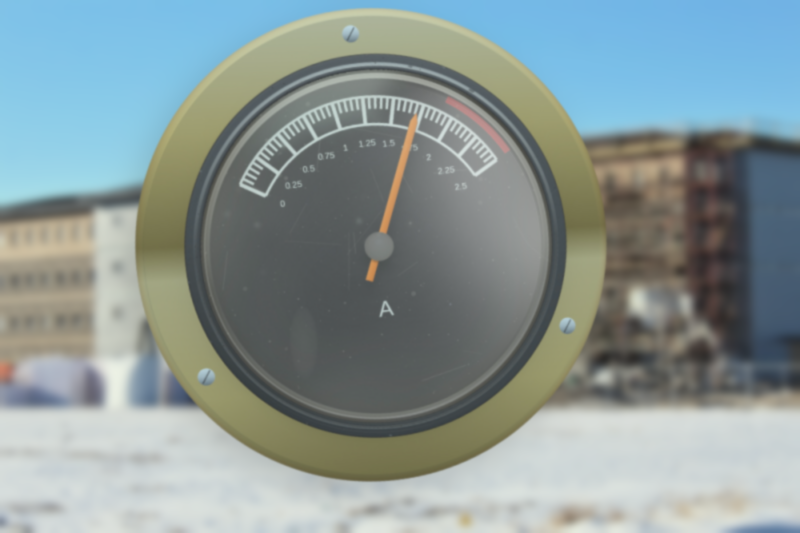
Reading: 1.7 A
